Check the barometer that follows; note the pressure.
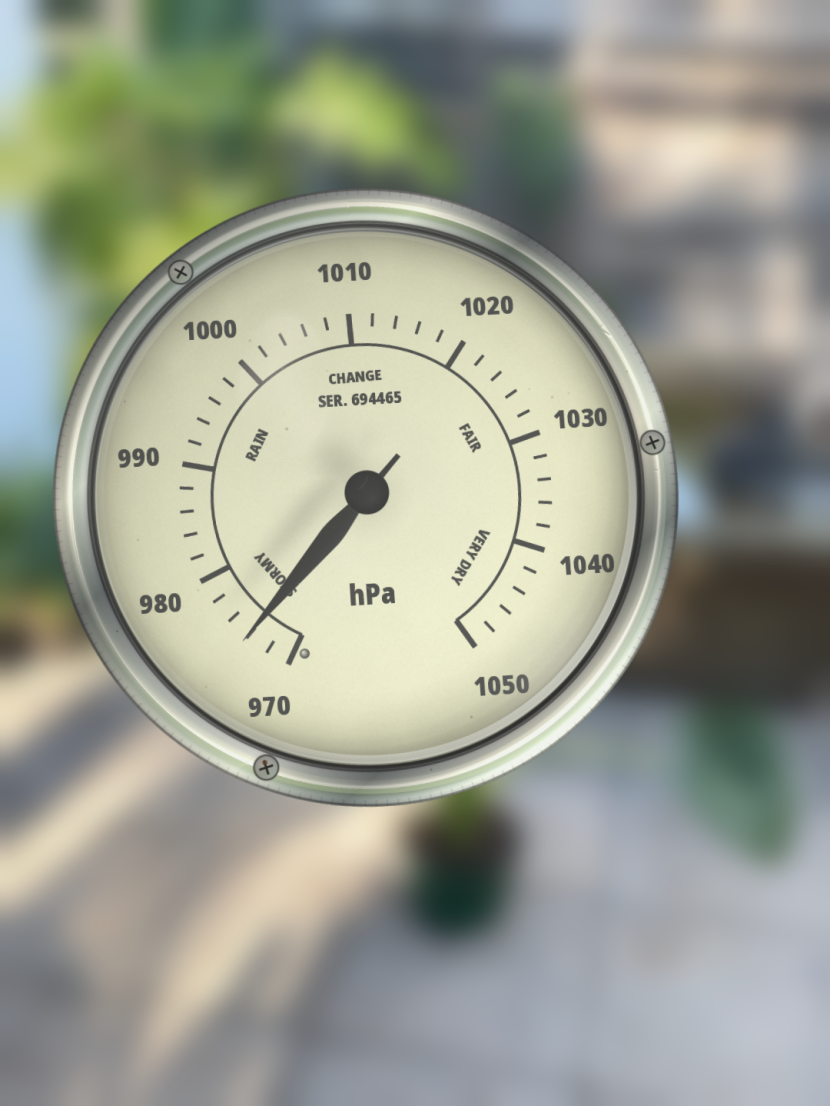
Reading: 974 hPa
